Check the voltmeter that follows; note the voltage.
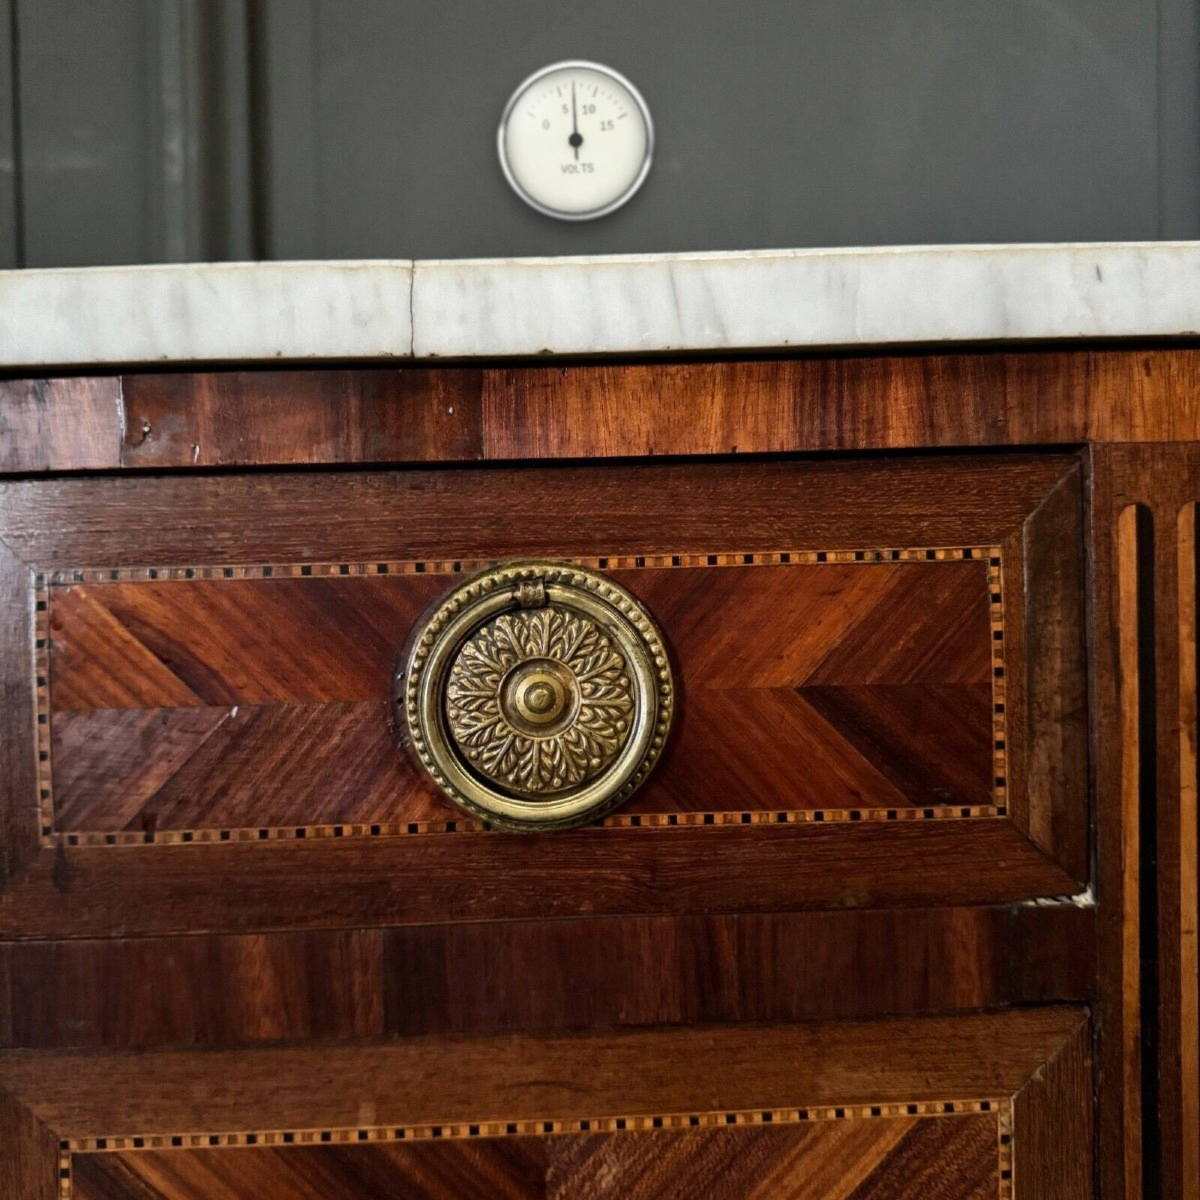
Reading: 7 V
